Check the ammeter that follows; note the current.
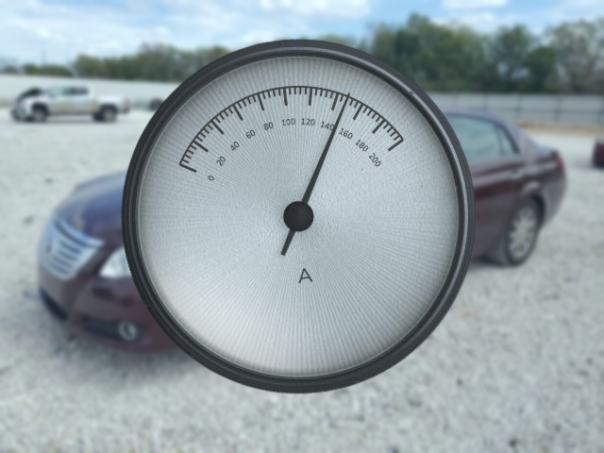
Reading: 148 A
